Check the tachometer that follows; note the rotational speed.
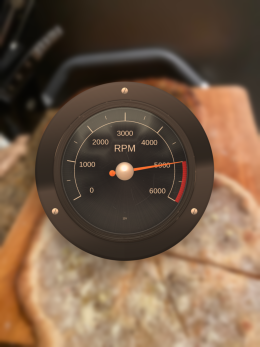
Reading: 5000 rpm
